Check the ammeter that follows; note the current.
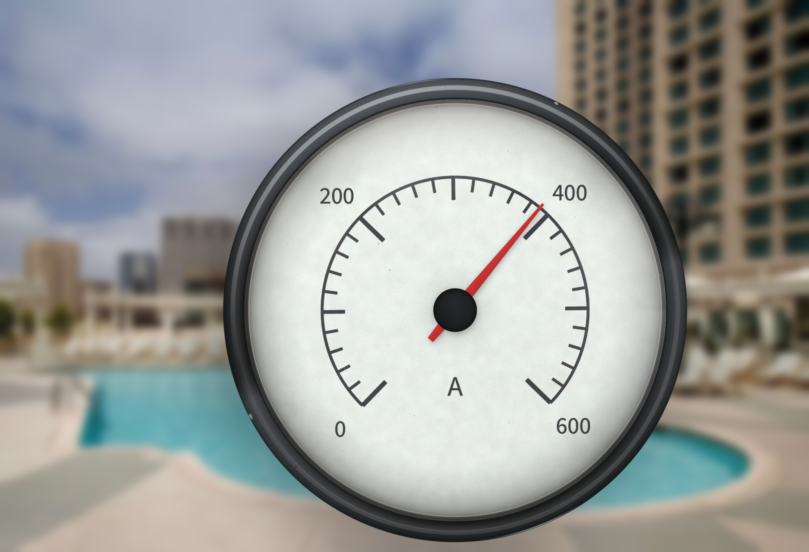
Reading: 390 A
